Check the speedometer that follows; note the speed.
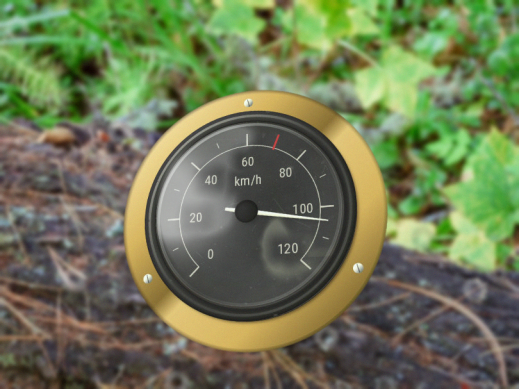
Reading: 105 km/h
